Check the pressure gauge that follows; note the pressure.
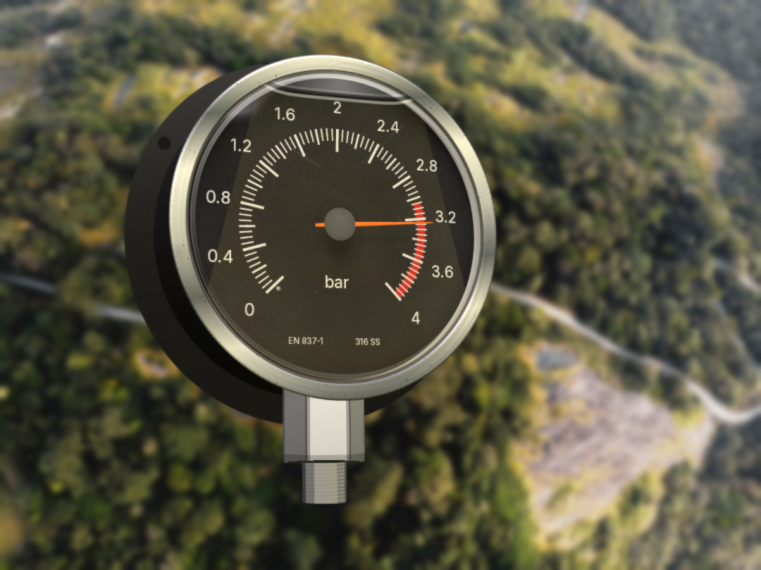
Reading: 3.25 bar
